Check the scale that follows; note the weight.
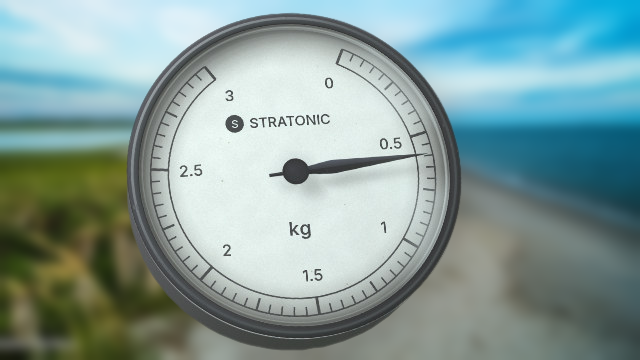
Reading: 0.6 kg
